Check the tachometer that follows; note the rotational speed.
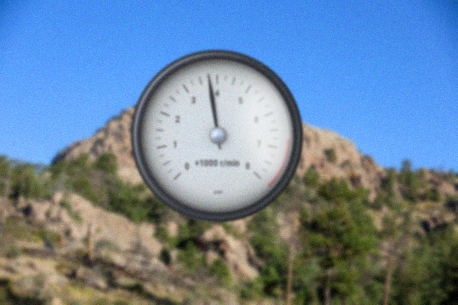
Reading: 3750 rpm
